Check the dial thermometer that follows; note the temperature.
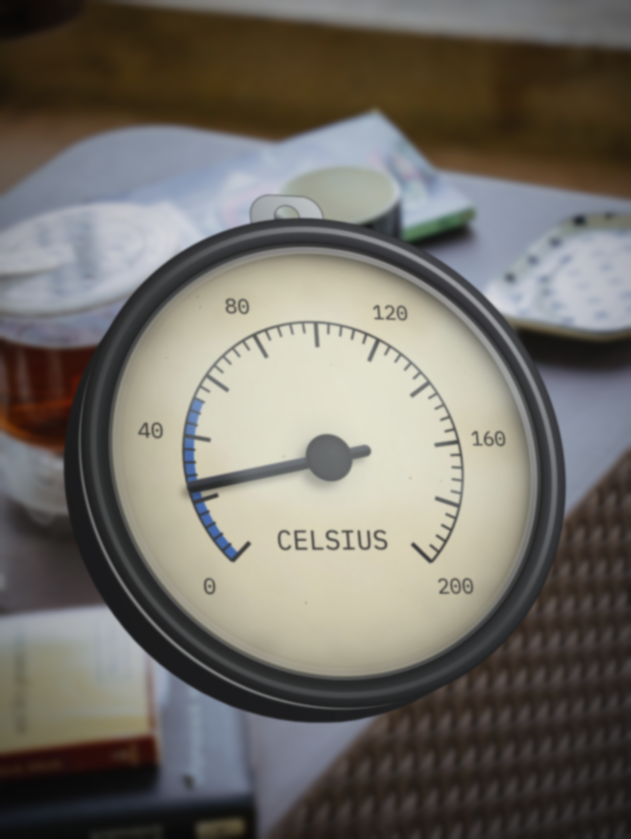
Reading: 24 °C
